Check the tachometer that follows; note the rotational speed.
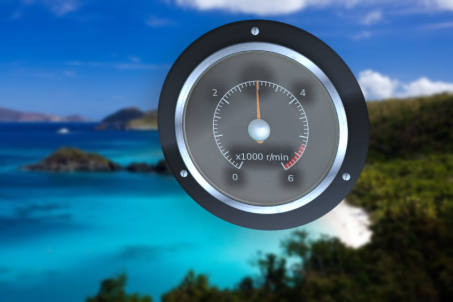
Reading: 3000 rpm
